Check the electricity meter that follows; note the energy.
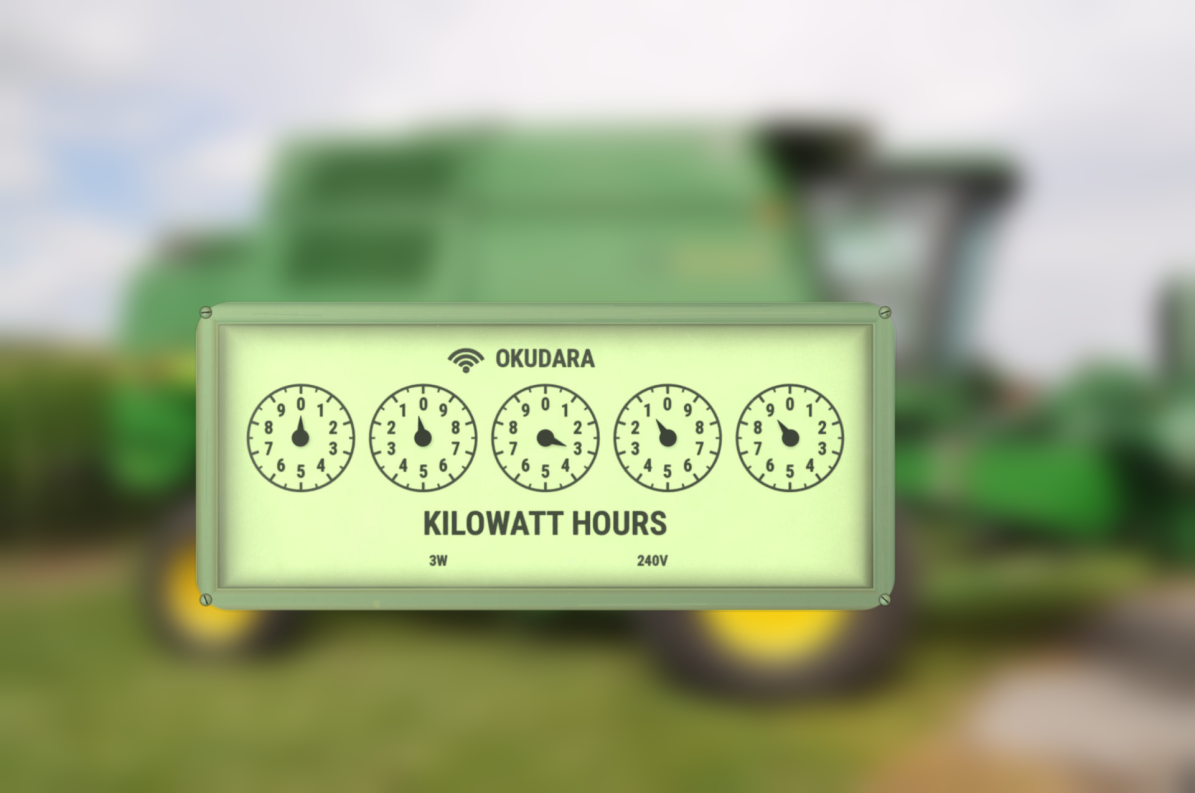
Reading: 309 kWh
